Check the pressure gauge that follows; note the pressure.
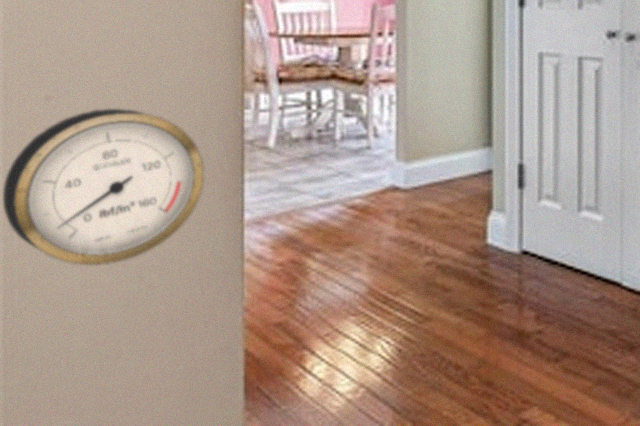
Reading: 10 psi
